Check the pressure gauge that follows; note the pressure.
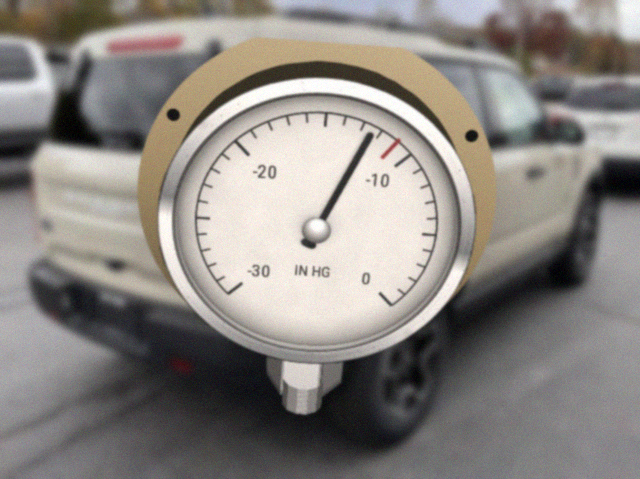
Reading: -12.5 inHg
